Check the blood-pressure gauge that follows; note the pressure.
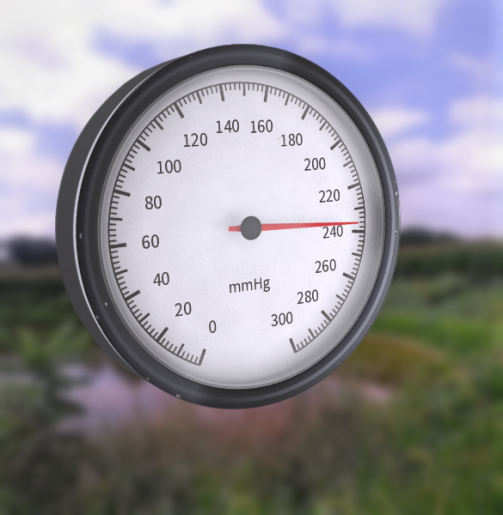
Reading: 236 mmHg
